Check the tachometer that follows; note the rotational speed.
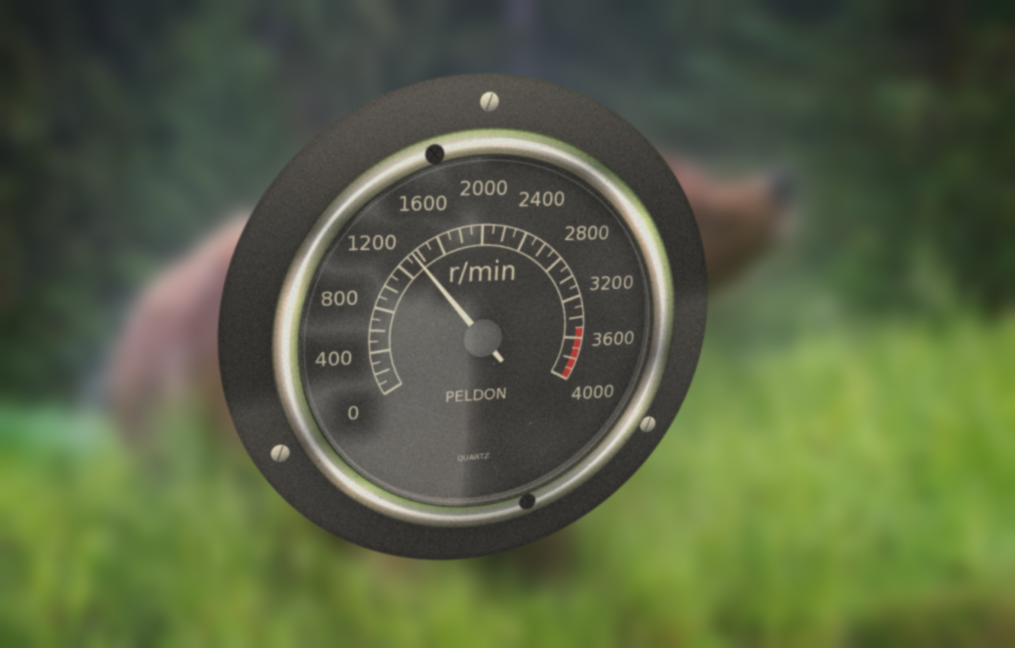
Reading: 1350 rpm
